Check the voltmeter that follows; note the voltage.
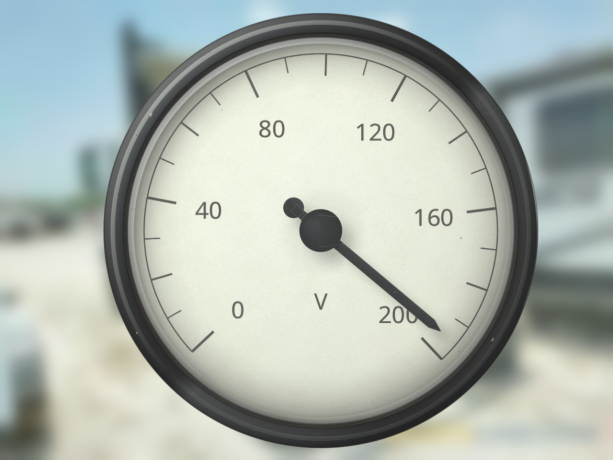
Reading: 195 V
